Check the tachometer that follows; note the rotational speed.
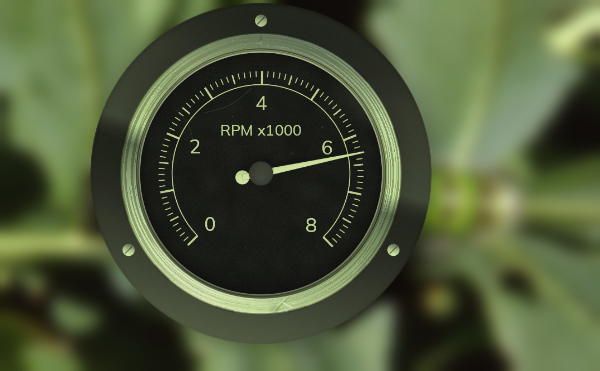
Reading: 6300 rpm
